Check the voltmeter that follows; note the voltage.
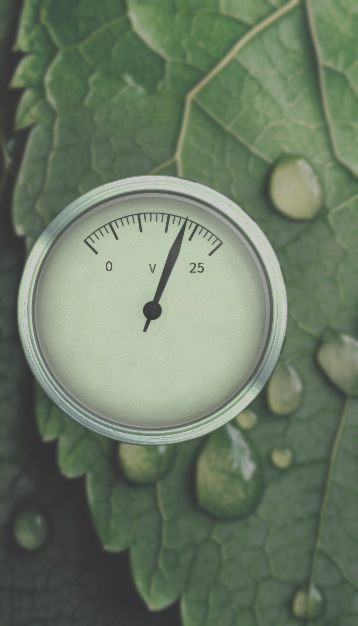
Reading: 18 V
